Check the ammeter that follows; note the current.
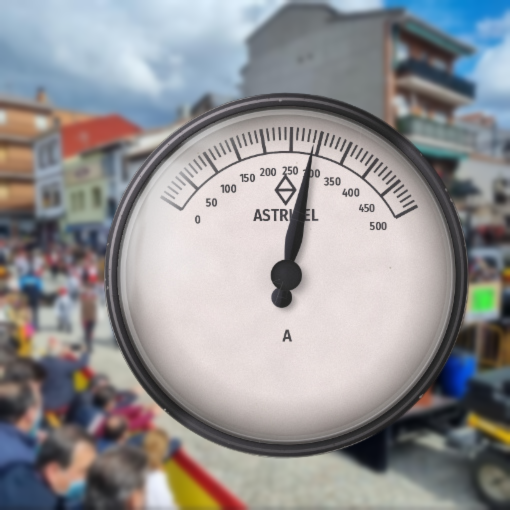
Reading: 290 A
